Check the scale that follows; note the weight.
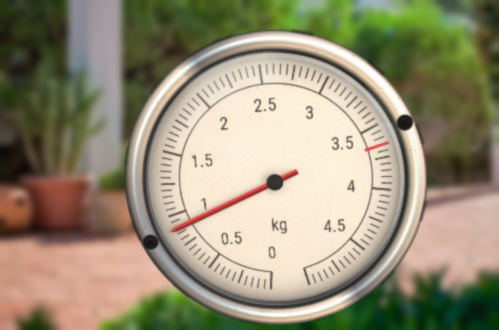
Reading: 0.9 kg
